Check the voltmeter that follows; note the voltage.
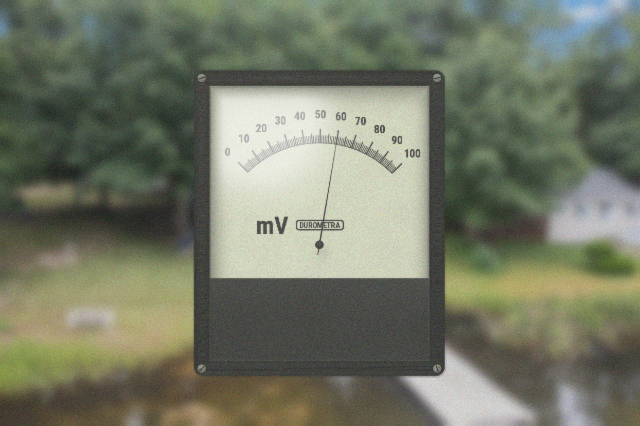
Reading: 60 mV
